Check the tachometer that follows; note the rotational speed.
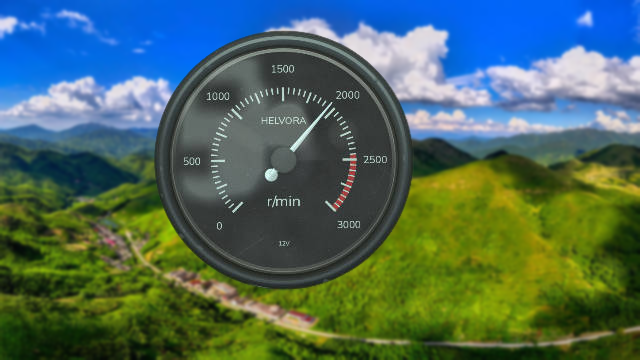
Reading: 1950 rpm
